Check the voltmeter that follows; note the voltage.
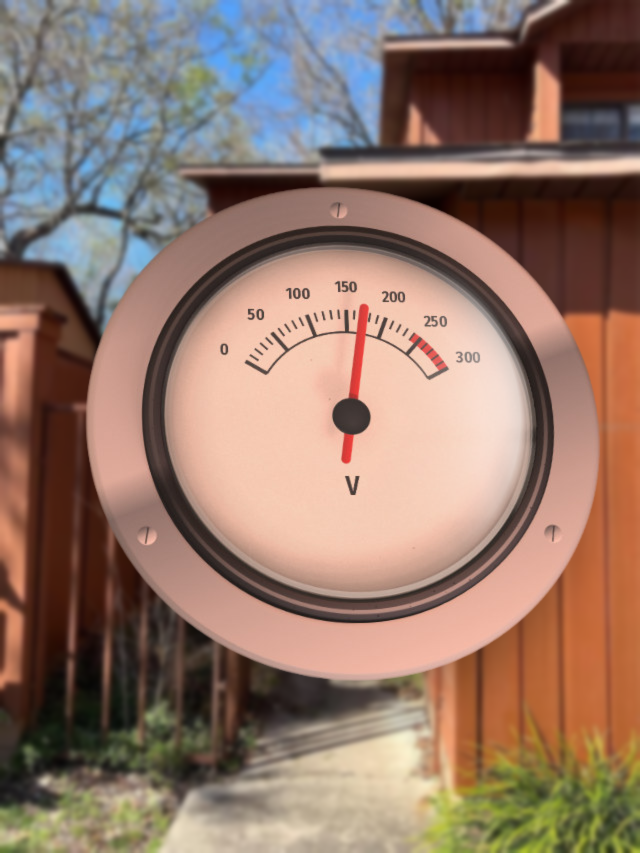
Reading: 170 V
